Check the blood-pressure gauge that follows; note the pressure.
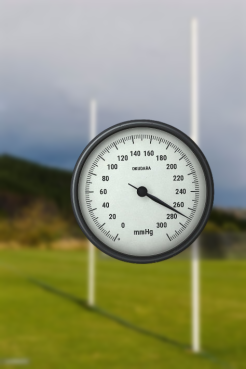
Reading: 270 mmHg
